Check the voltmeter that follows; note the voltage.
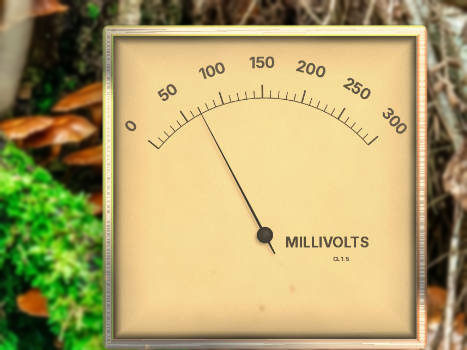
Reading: 70 mV
